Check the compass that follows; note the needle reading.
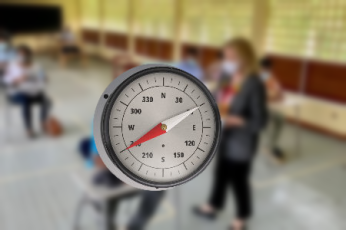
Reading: 240 °
